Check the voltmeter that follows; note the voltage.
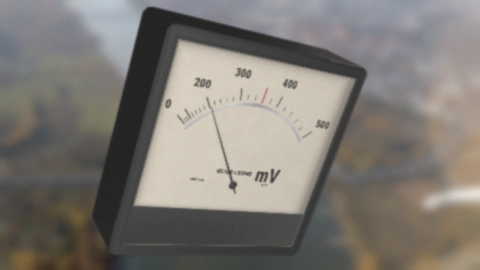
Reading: 200 mV
